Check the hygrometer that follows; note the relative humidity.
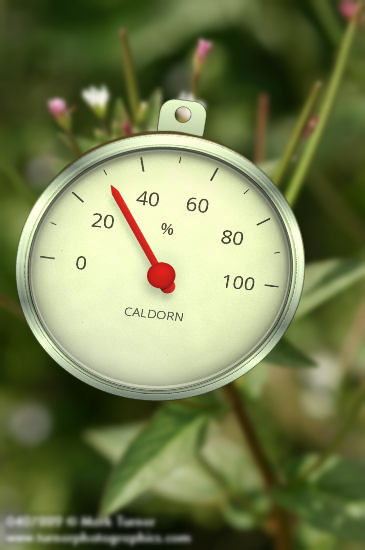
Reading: 30 %
